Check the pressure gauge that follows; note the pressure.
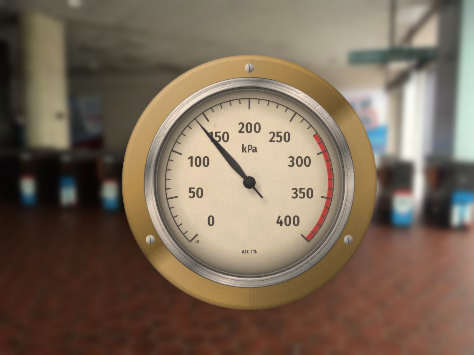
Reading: 140 kPa
